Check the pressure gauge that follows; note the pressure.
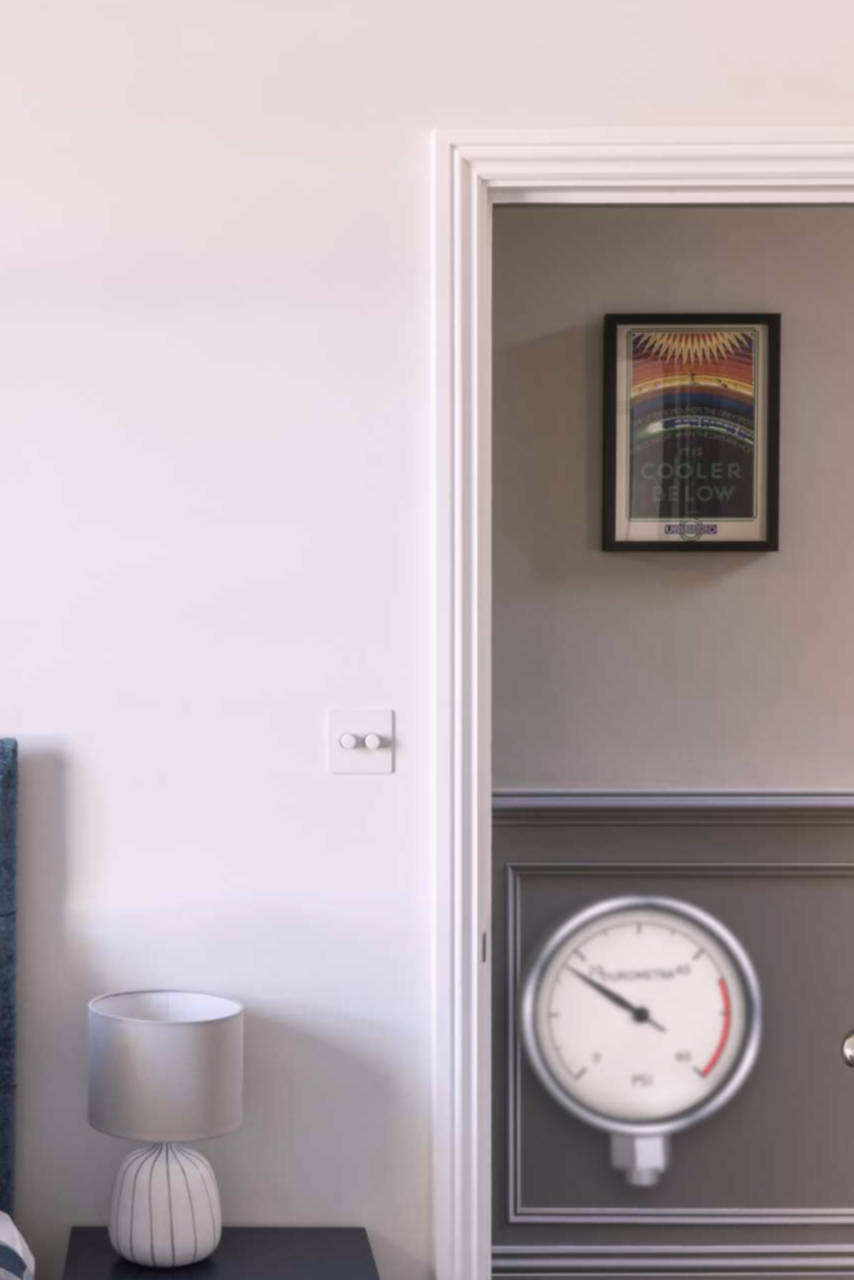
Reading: 17.5 psi
